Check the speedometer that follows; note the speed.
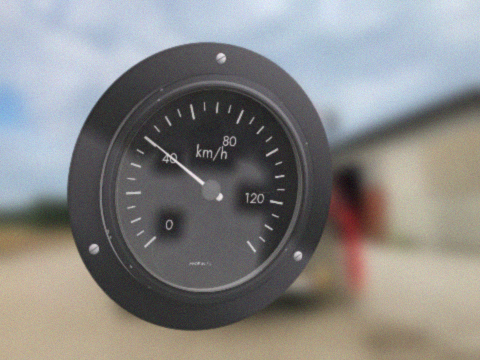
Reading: 40 km/h
